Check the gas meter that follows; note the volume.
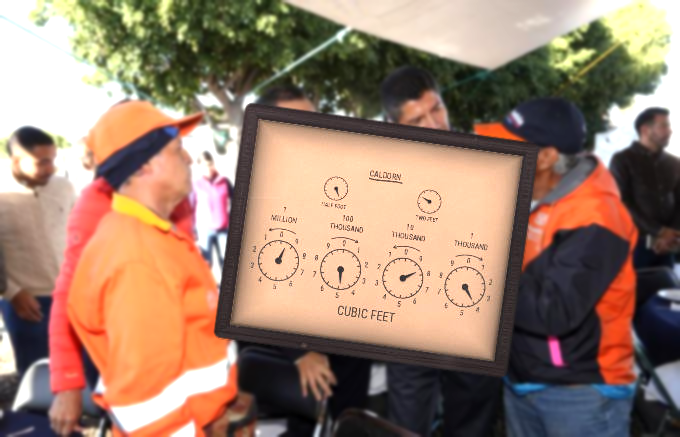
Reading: 948400 ft³
